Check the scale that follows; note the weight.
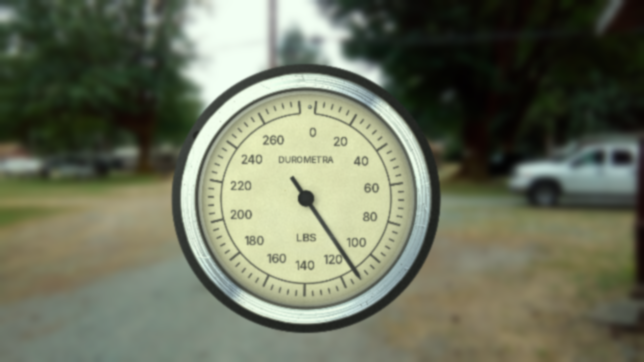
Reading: 112 lb
